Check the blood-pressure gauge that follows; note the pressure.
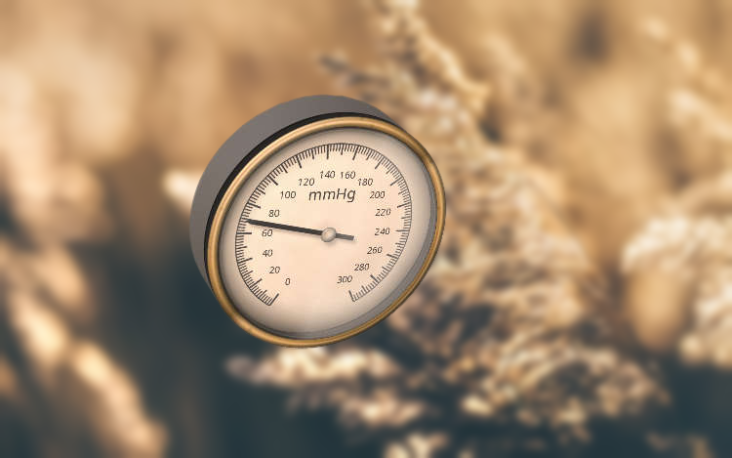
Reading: 70 mmHg
